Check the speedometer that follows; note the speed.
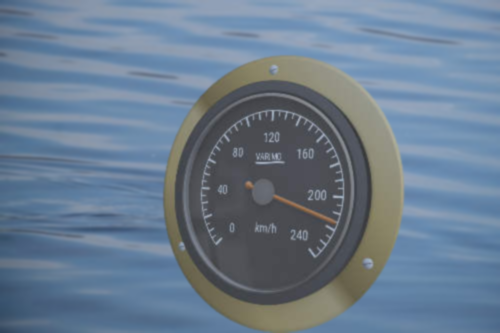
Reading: 215 km/h
